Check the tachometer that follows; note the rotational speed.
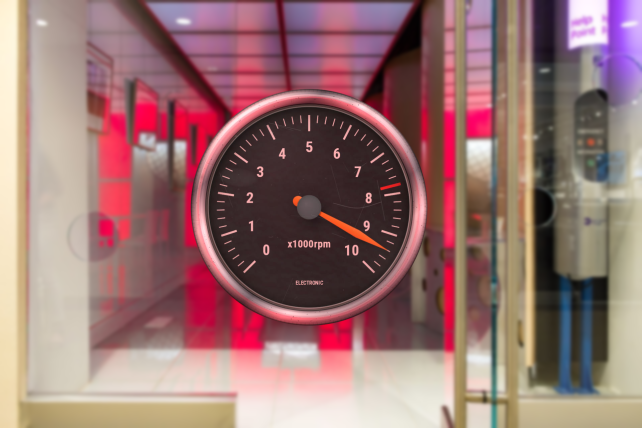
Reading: 9400 rpm
